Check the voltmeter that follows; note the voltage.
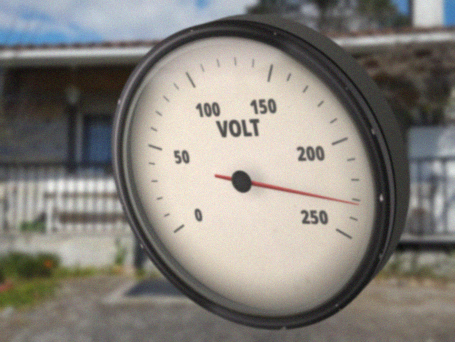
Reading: 230 V
